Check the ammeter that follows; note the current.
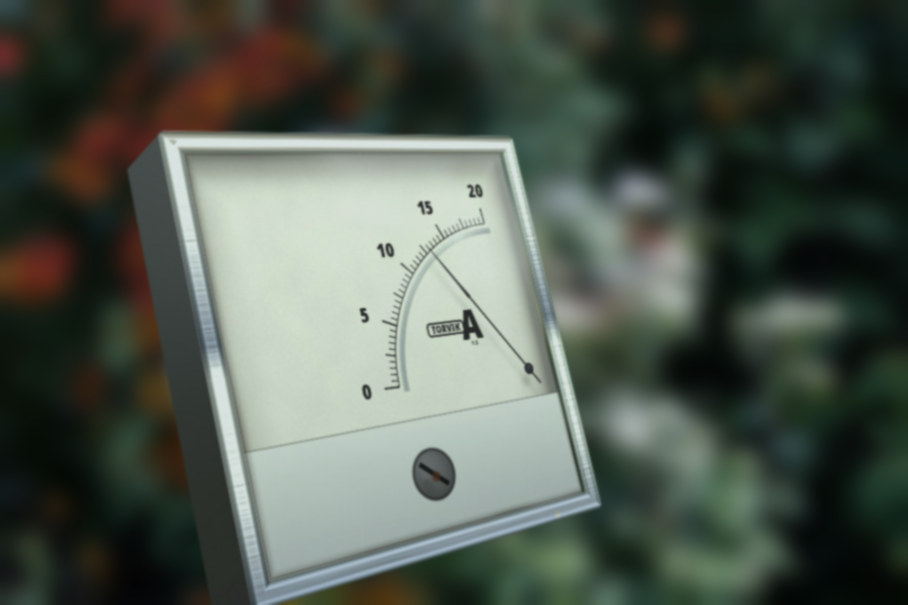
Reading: 12.5 A
